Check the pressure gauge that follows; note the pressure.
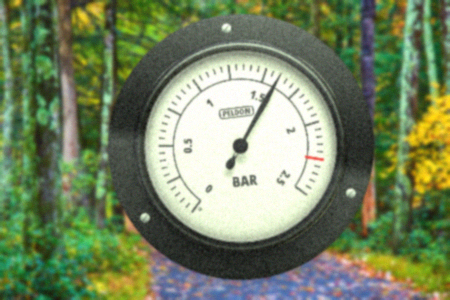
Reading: 1.6 bar
